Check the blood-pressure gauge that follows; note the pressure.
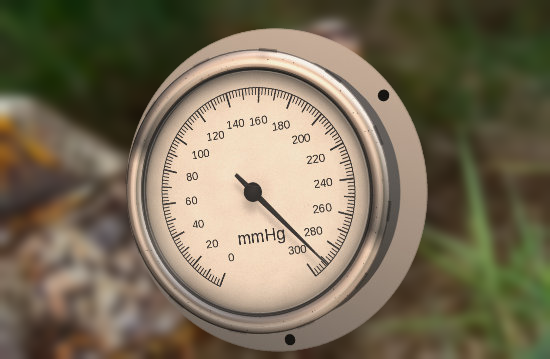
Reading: 290 mmHg
